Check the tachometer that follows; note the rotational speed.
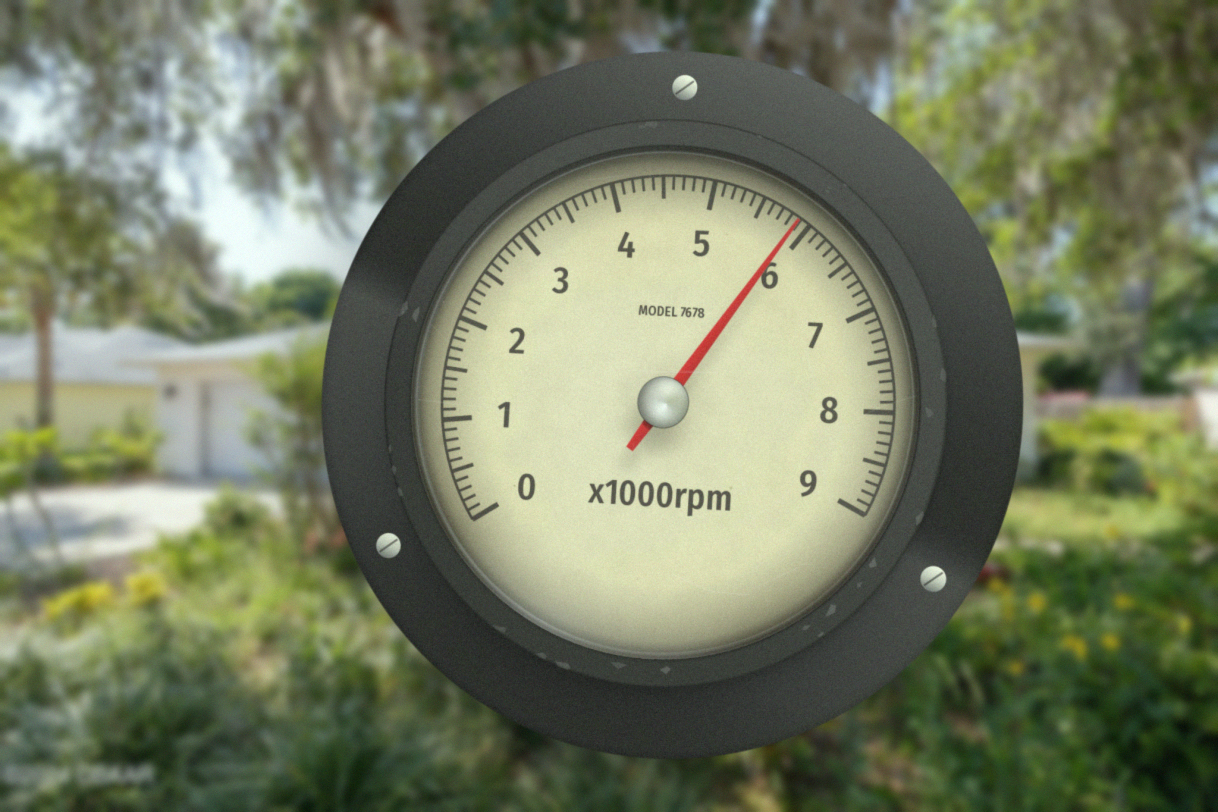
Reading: 5900 rpm
